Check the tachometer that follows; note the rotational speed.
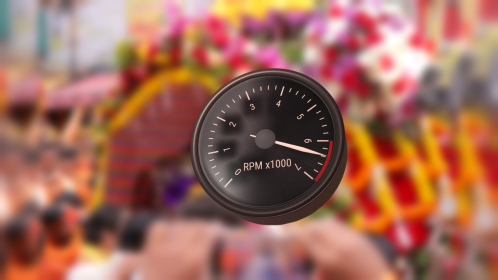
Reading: 6400 rpm
